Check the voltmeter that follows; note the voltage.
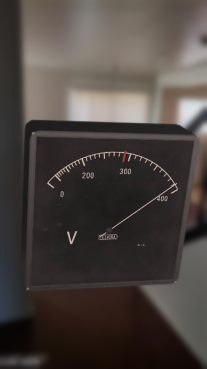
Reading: 390 V
